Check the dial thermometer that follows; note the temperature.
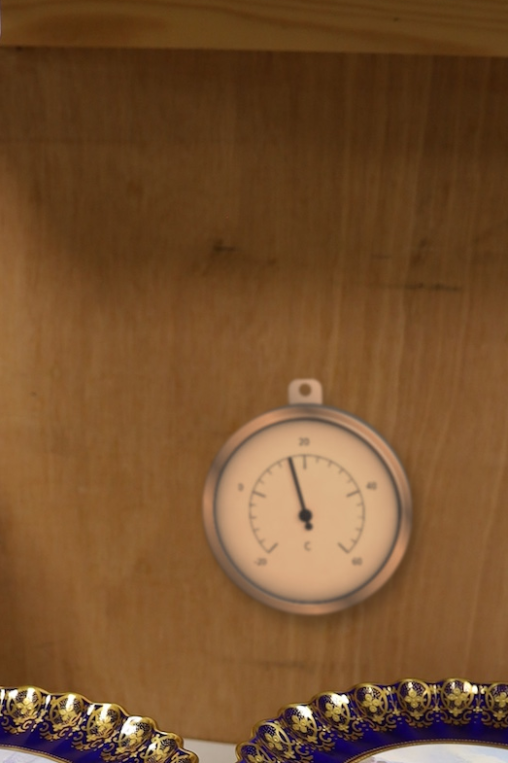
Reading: 16 °C
